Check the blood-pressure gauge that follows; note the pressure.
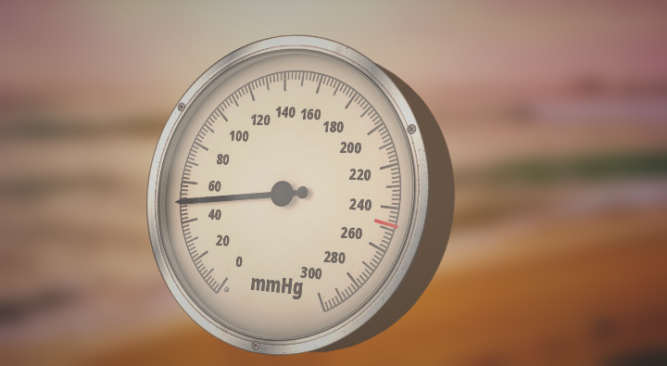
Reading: 50 mmHg
